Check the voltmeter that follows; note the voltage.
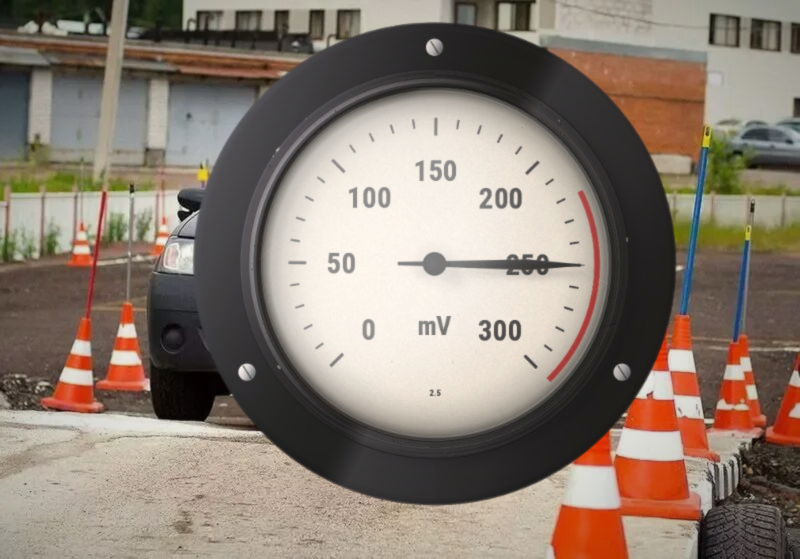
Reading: 250 mV
